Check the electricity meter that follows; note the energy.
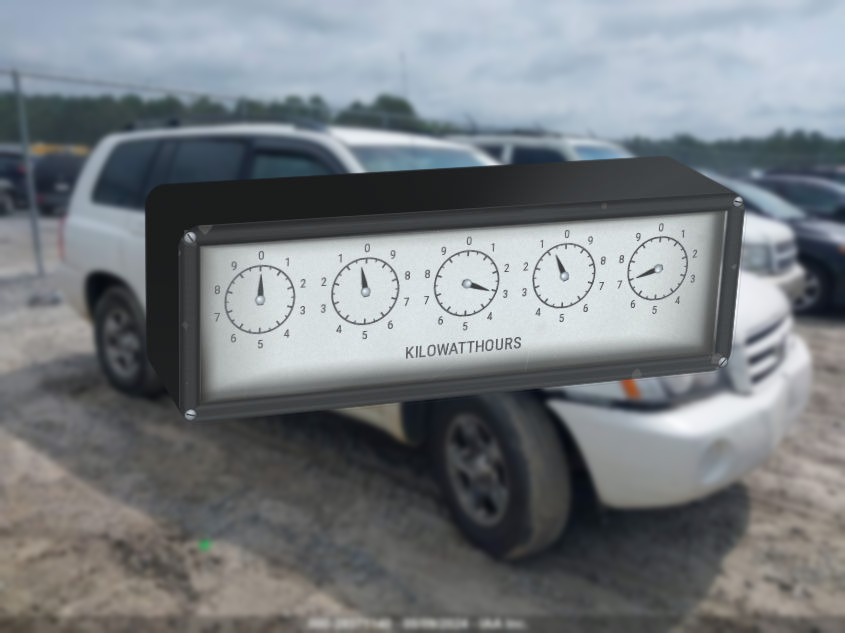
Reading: 307 kWh
